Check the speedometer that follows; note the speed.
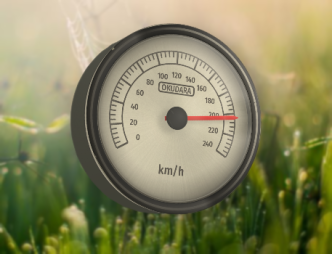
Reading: 204 km/h
